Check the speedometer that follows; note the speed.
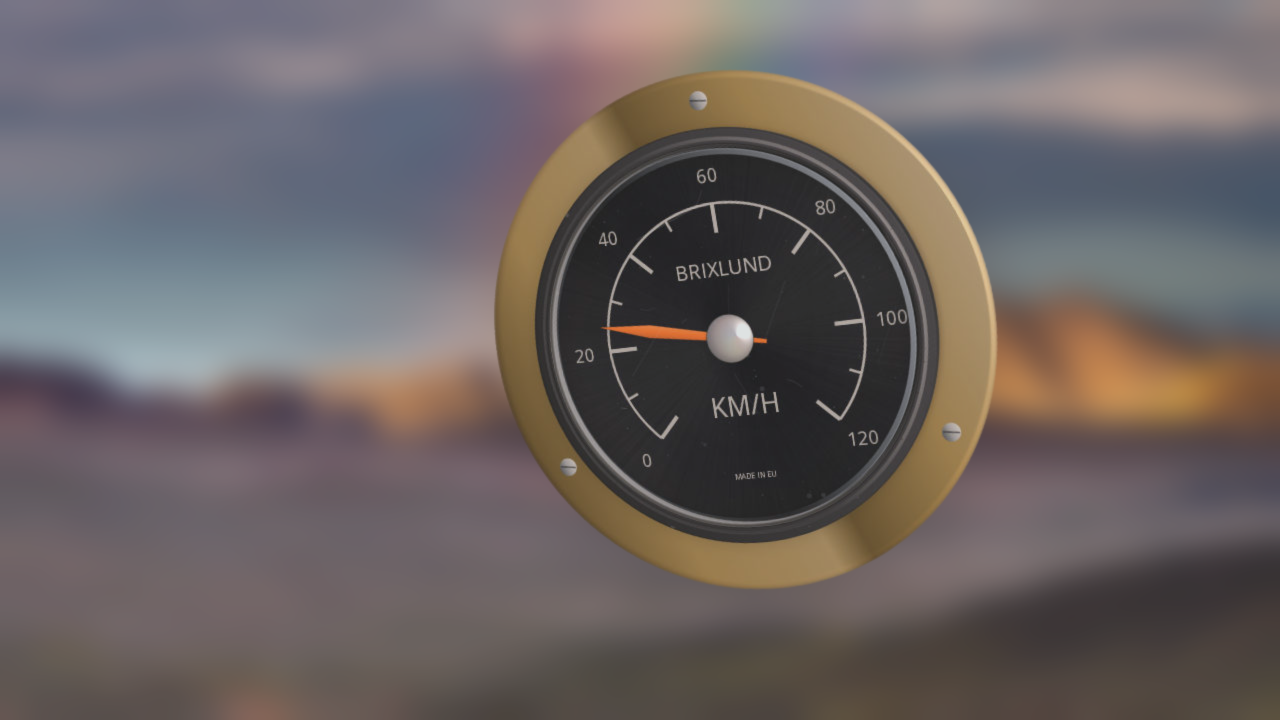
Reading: 25 km/h
